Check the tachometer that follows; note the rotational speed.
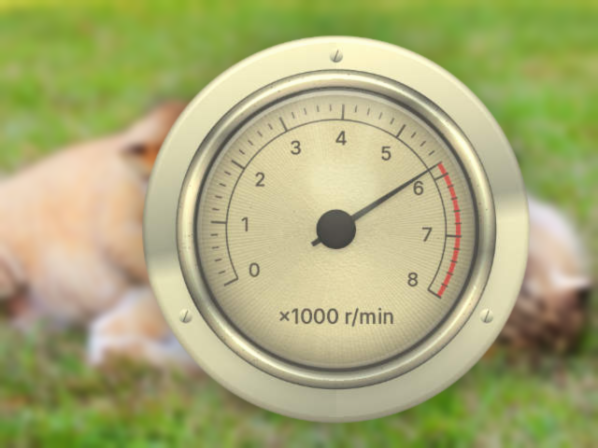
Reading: 5800 rpm
